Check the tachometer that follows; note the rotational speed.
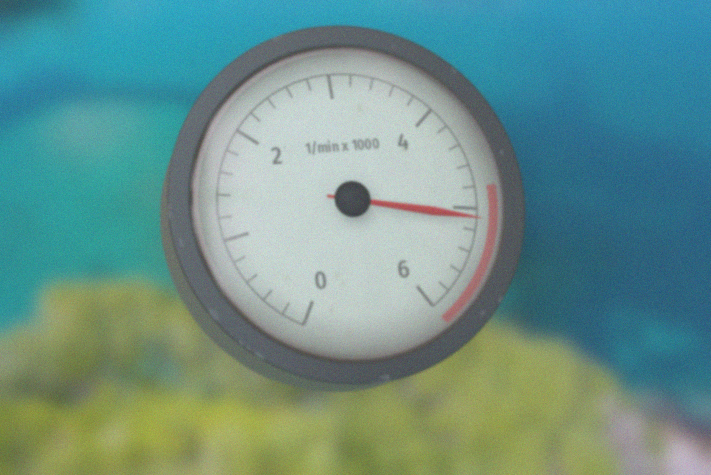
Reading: 5100 rpm
